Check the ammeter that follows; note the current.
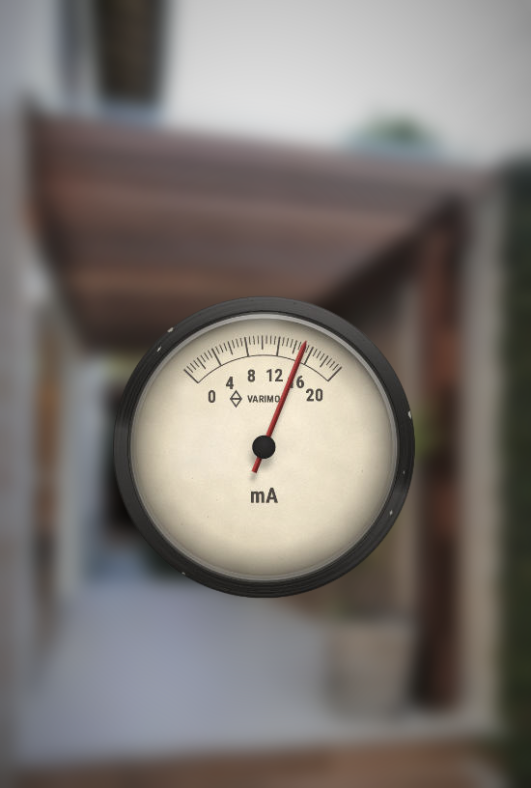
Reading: 15 mA
